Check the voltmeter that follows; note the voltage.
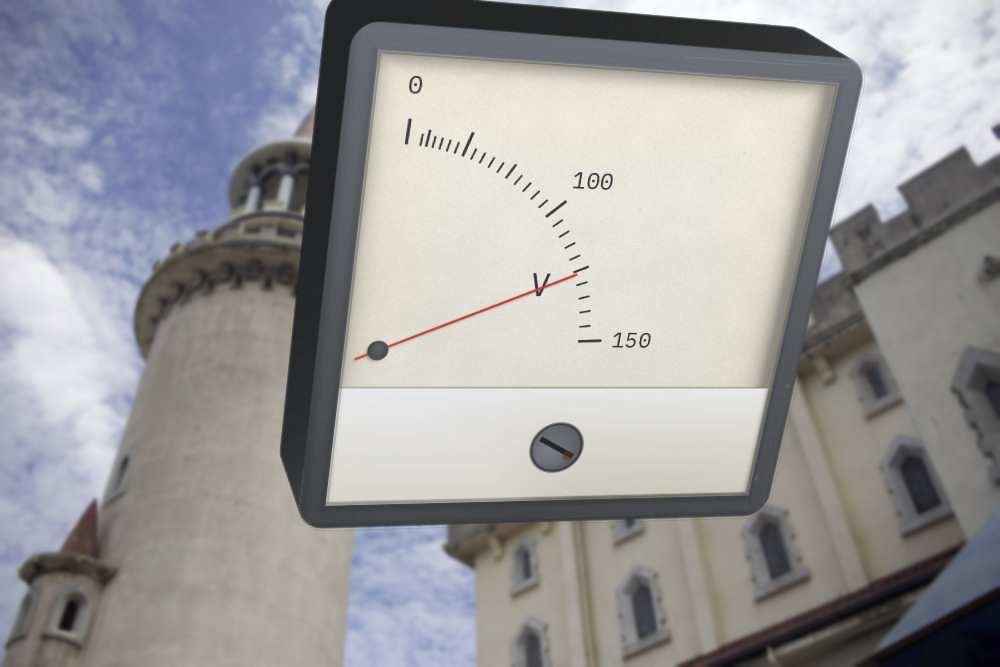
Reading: 125 V
